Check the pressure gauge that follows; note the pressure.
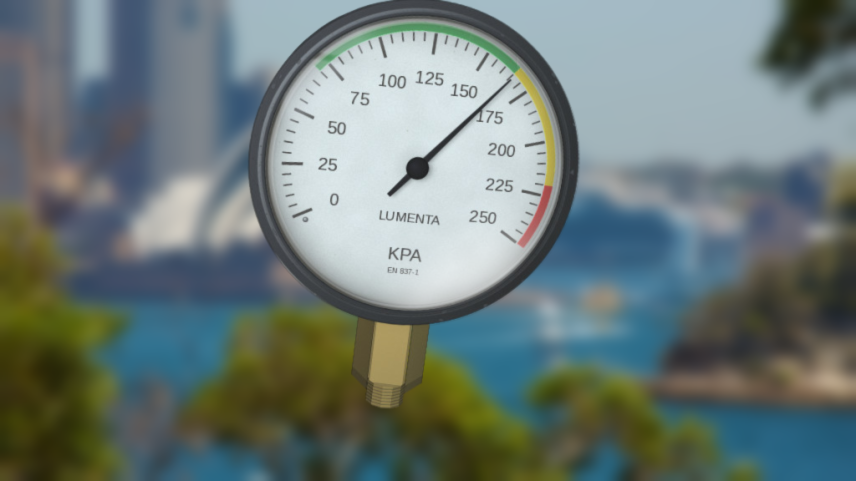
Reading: 165 kPa
